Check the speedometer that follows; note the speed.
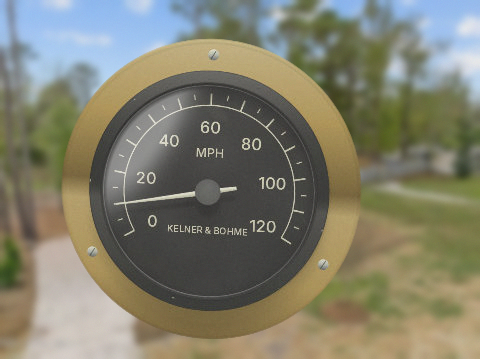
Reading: 10 mph
